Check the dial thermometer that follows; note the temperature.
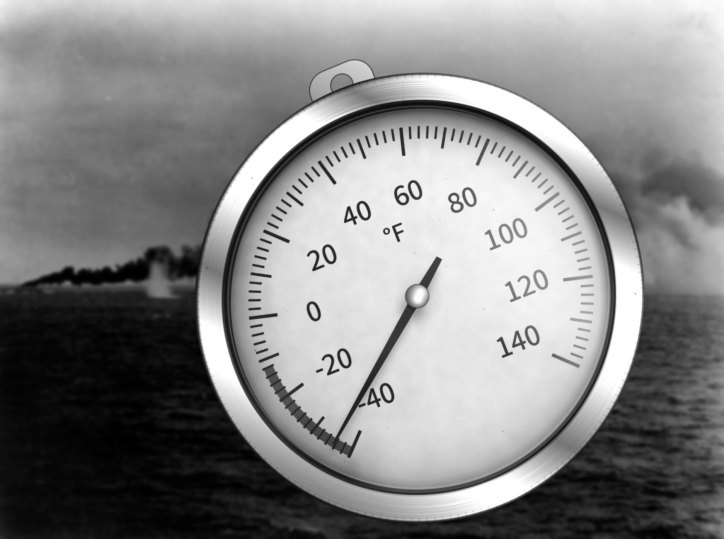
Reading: -36 °F
